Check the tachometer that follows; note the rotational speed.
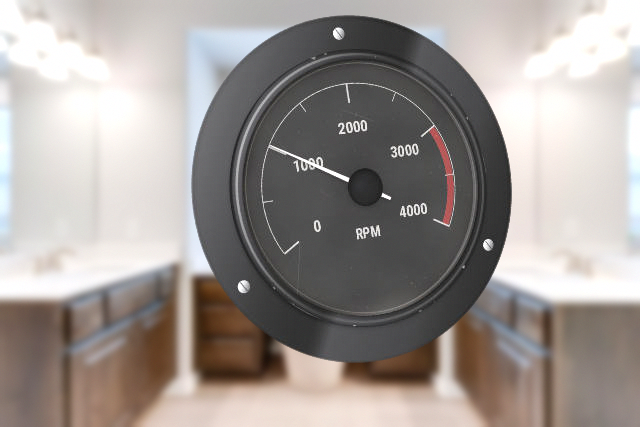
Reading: 1000 rpm
